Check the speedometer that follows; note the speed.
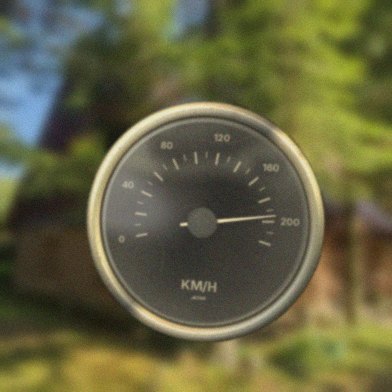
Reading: 195 km/h
